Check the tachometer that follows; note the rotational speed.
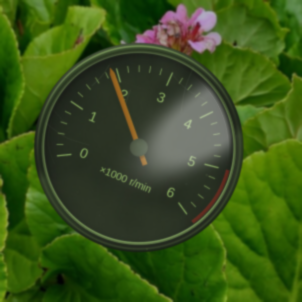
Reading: 1900 rpm
